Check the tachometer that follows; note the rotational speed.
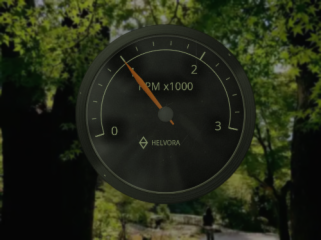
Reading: 1000 rpm
